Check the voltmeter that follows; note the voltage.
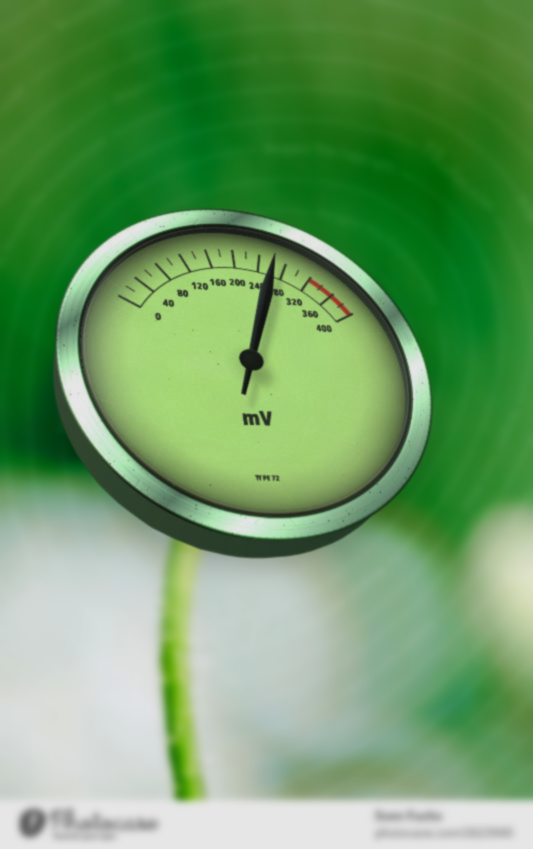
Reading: 260 mV
